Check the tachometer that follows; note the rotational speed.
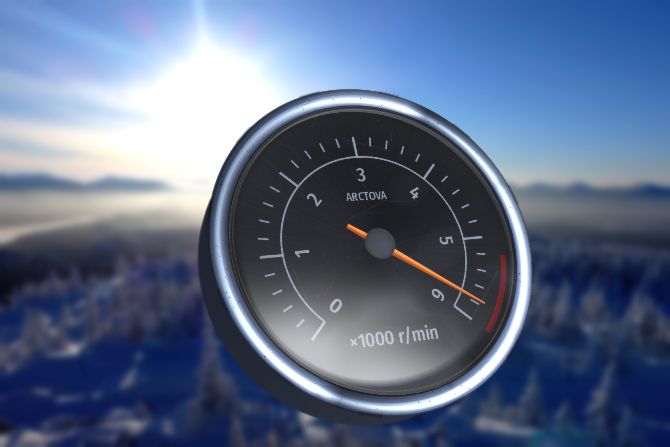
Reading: 5800 rpm
